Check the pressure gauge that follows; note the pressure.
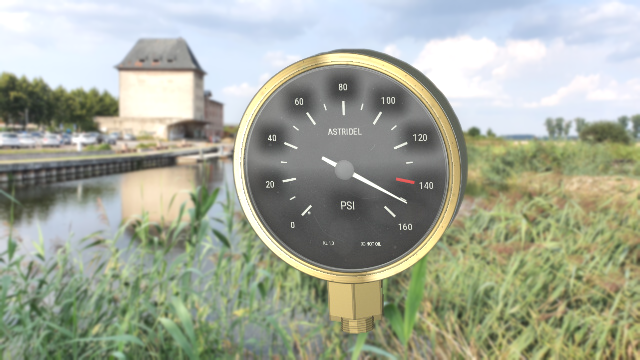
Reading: 150 psi
